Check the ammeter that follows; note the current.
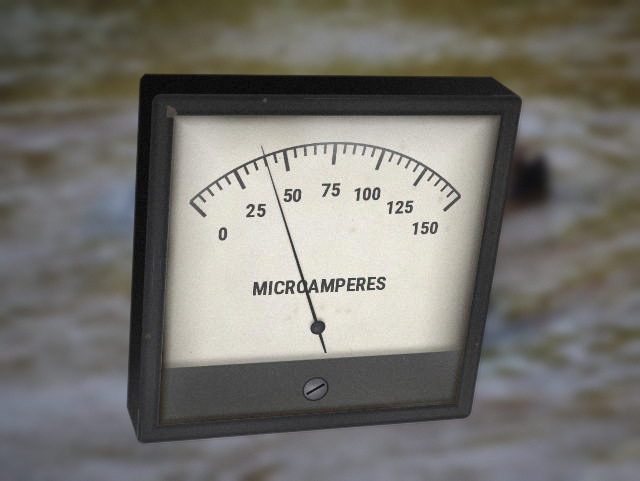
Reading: 40 µA
